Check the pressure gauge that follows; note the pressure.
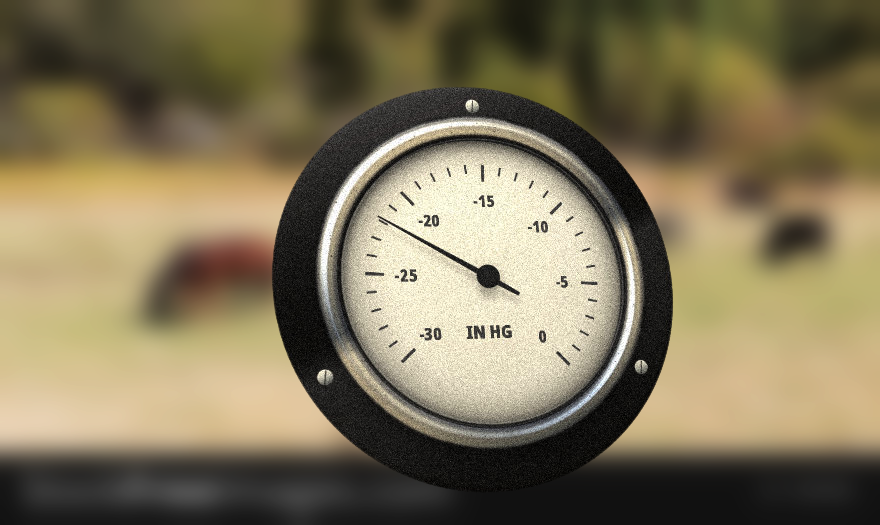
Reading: -22 inHg
